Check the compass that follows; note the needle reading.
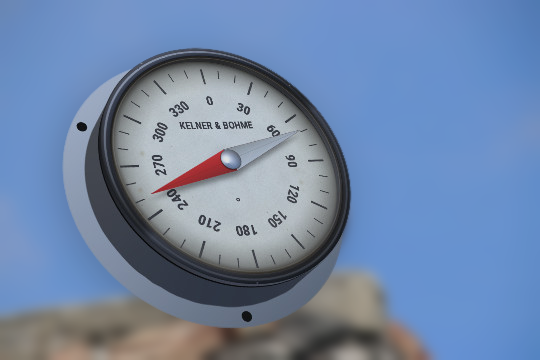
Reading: 250 °
